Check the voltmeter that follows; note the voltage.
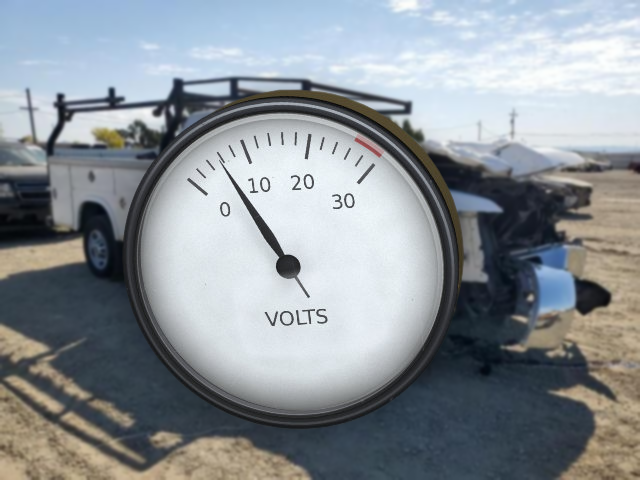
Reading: 6 V
